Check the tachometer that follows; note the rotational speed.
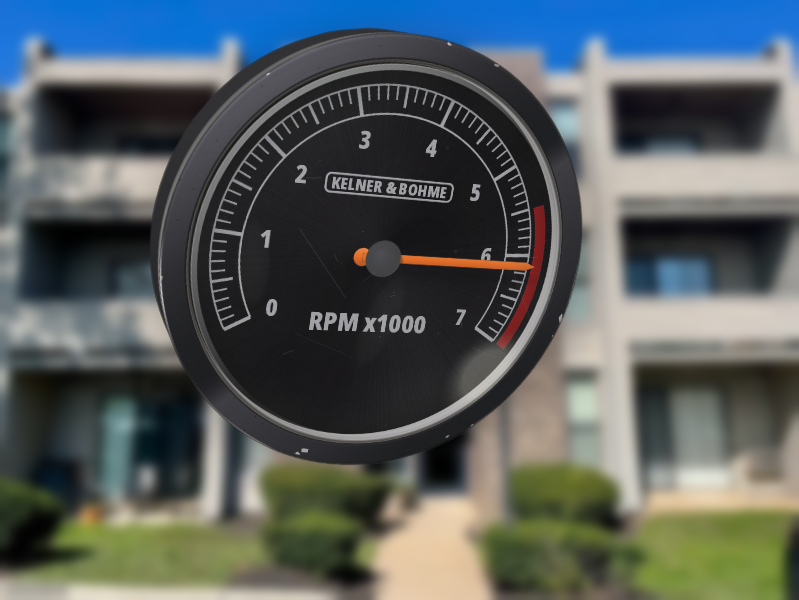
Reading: 6100 rpm
